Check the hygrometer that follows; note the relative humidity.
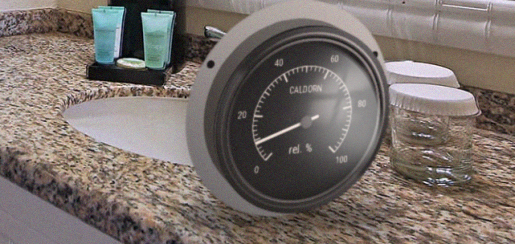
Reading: 10 %
